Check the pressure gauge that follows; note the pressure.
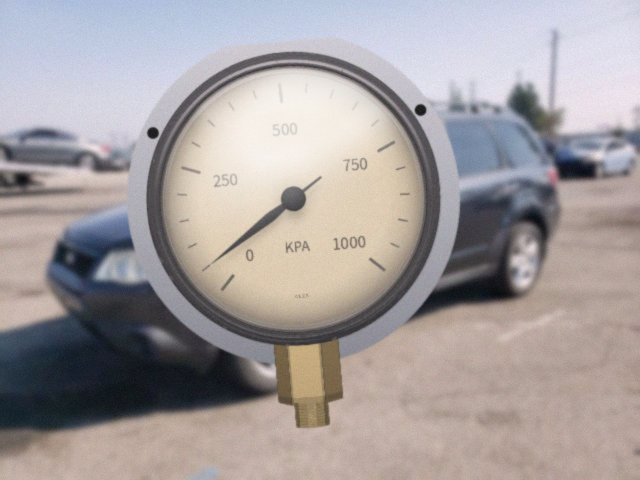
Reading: 50 kPa
